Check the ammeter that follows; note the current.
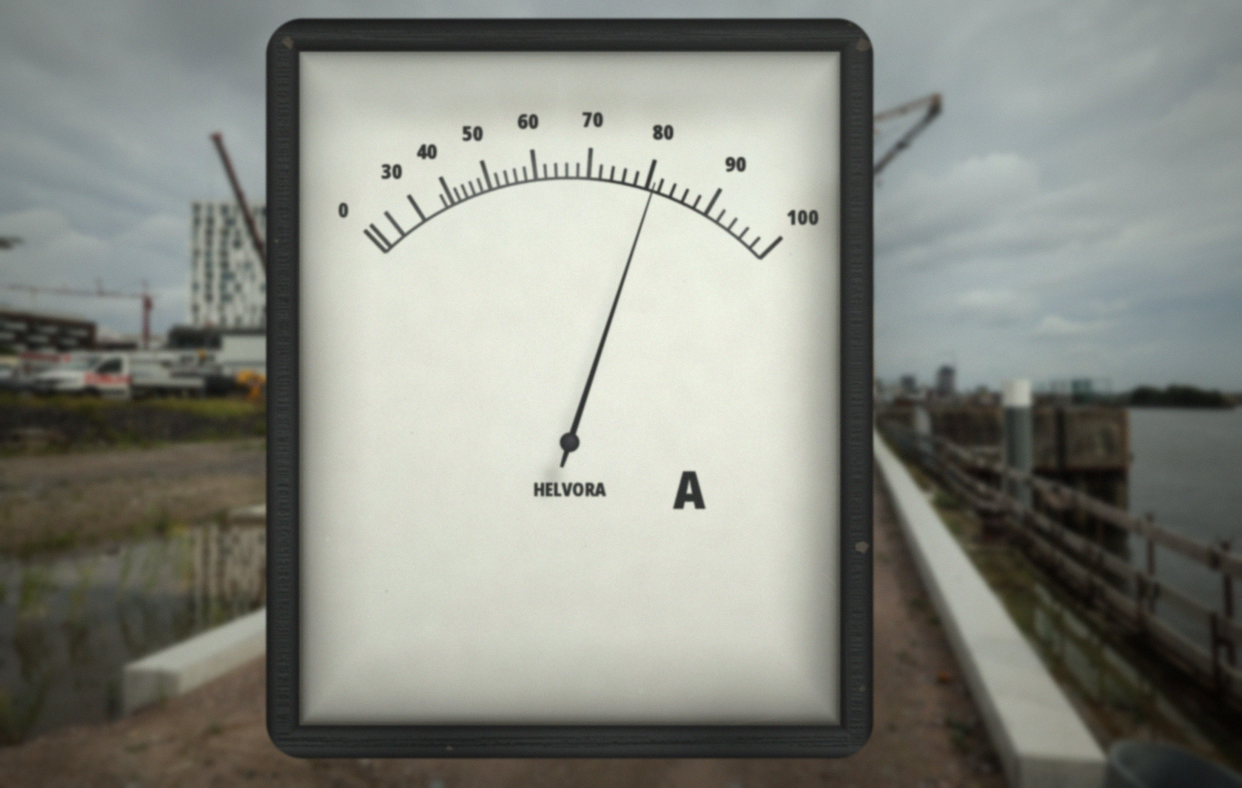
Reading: 81 A
